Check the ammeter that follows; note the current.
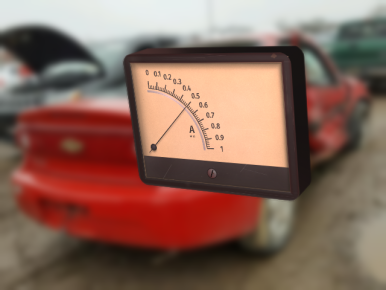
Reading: 0.5 A
